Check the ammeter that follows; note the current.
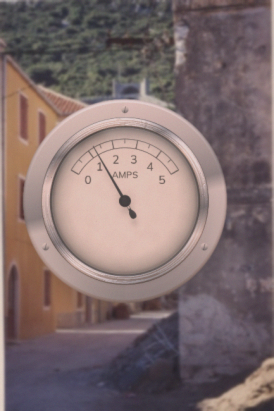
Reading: 1.25 A
